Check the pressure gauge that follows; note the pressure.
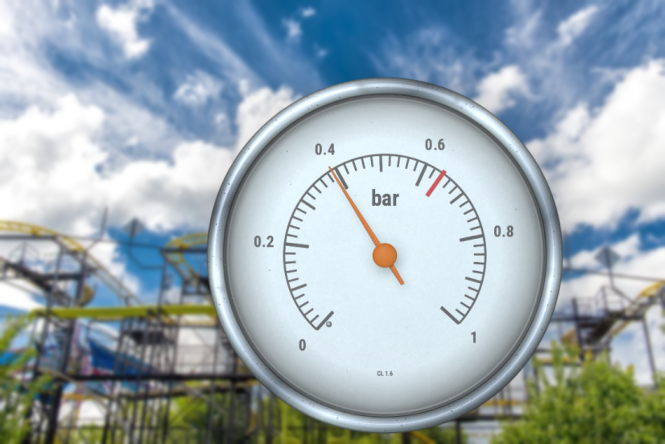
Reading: 0.39 bar
